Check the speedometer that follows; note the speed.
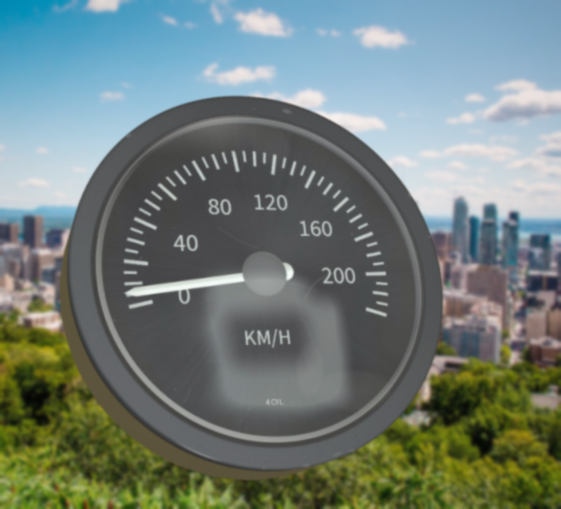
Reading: 5 km/h
